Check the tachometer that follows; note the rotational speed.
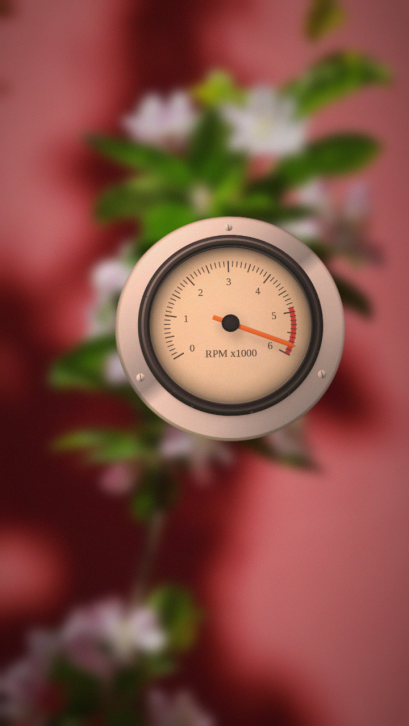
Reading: 5800 rpm
